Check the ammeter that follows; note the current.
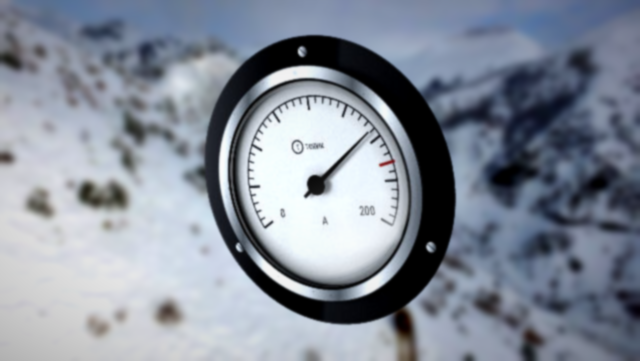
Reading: 145 A
